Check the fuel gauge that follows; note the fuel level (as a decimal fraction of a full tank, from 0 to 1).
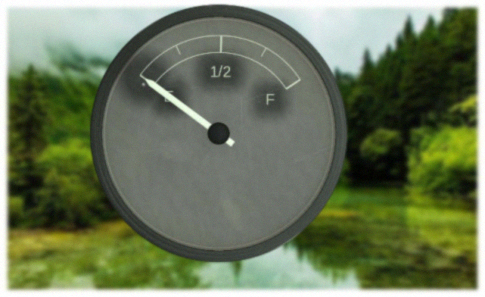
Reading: 0
